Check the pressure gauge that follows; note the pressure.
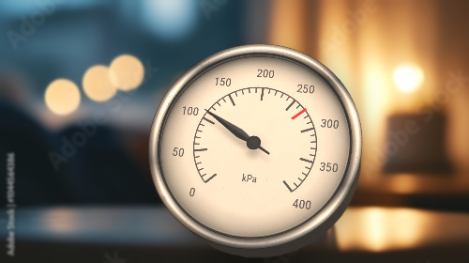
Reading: 110 kPa
